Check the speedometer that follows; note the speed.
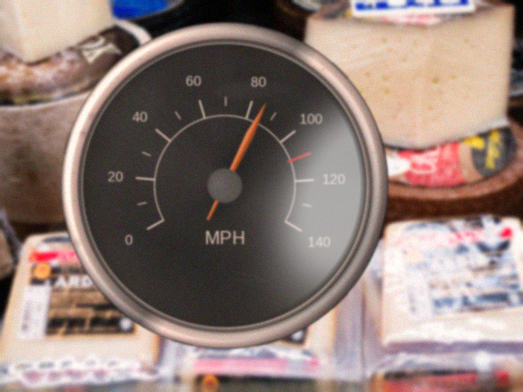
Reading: 85 mph
